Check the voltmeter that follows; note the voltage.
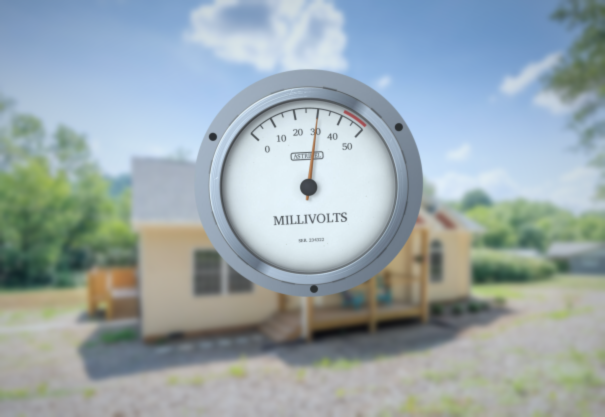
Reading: 30 mV
